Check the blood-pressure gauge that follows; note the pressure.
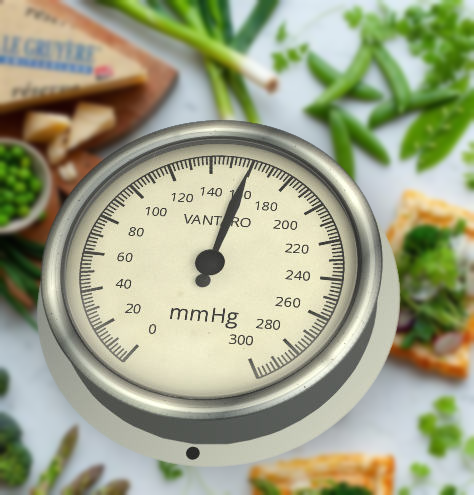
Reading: 160 mmHg
